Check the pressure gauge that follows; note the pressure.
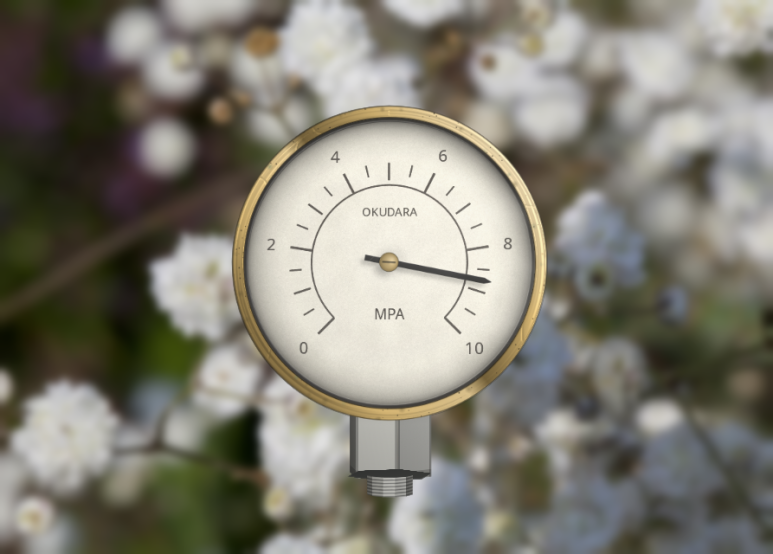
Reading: 8.75 MPa
